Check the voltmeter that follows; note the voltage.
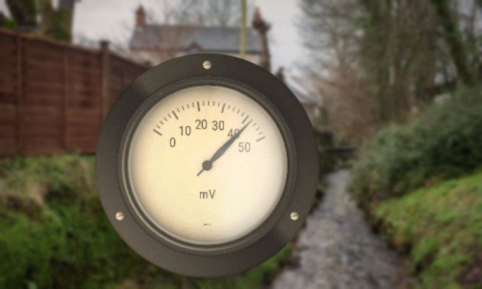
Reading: 42 mV
